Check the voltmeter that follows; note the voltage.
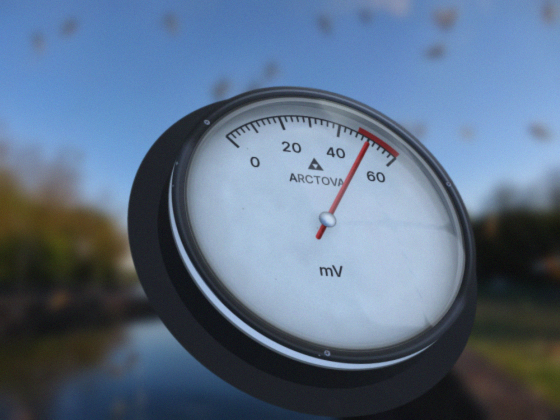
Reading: 50 mV
